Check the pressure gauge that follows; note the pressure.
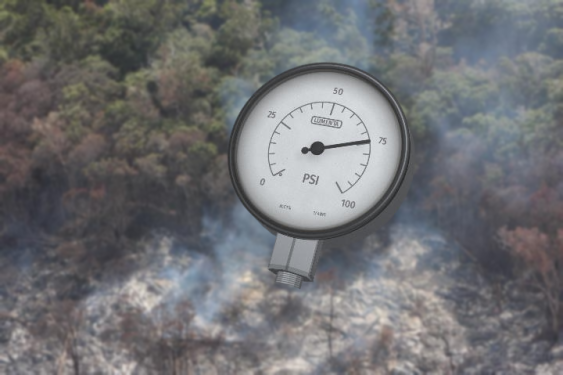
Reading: 75 psi
